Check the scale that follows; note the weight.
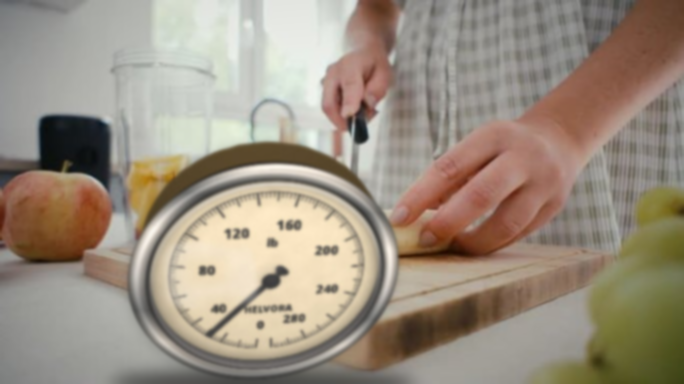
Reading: 30 lb
